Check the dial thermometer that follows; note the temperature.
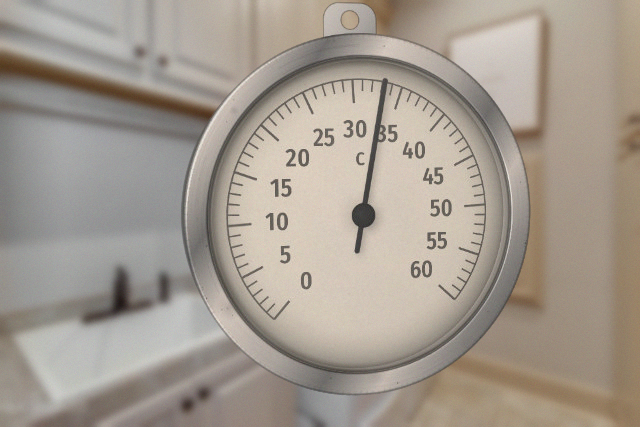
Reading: 33 °C
